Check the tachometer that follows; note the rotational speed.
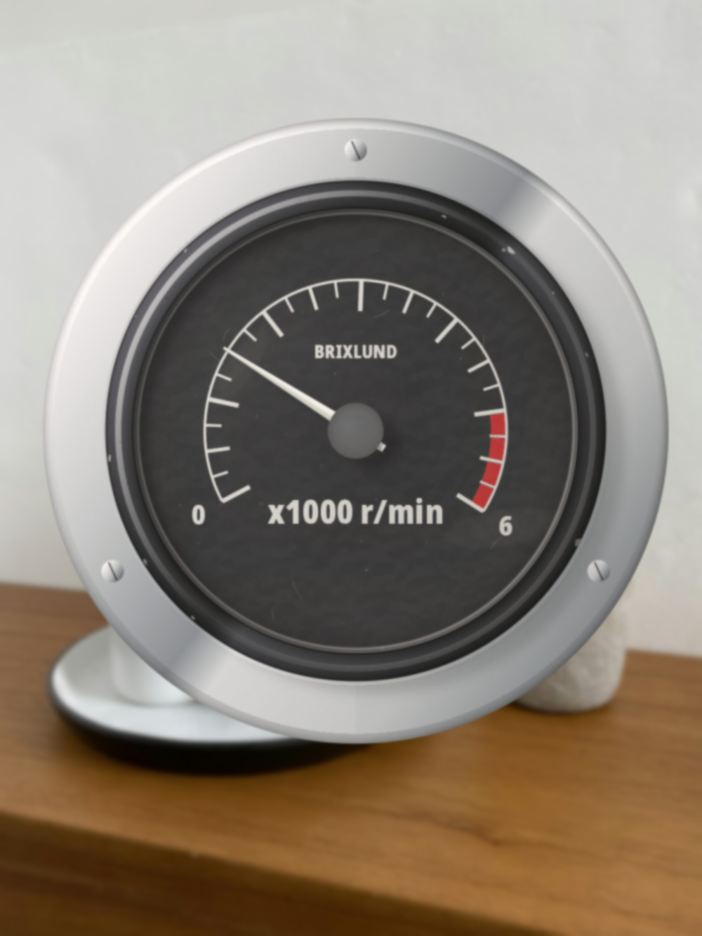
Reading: 1500 rpm
